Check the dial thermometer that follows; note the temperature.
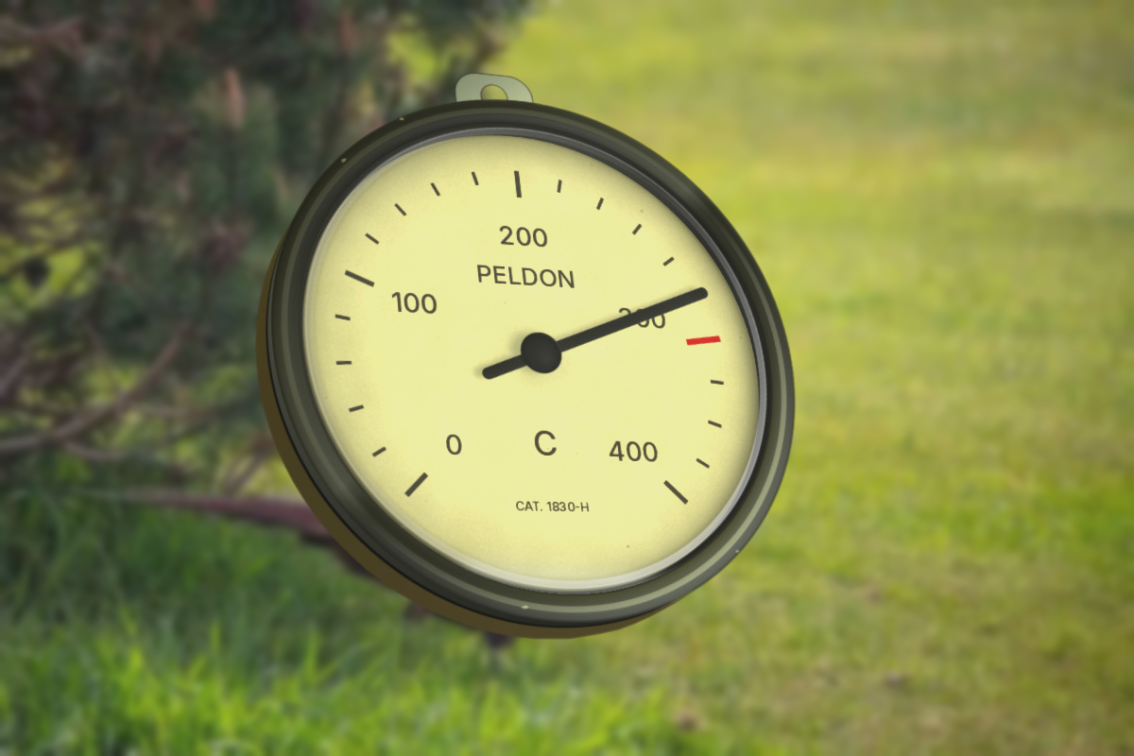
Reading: 300 °C
